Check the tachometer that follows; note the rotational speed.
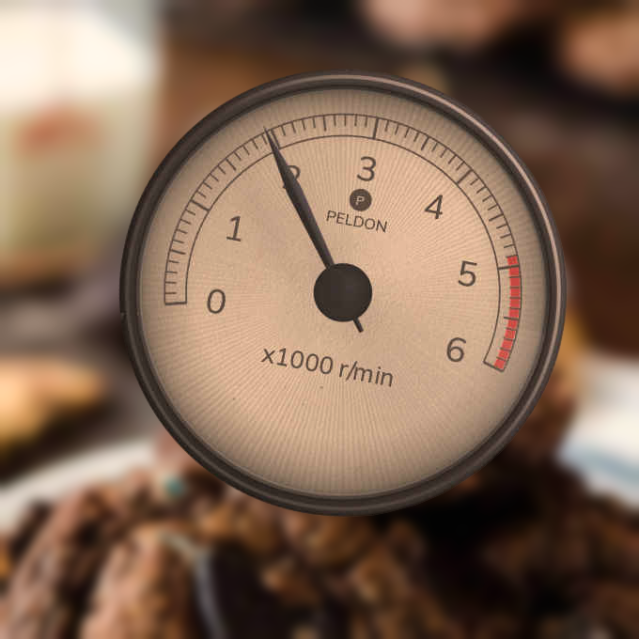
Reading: 1950 rpm
